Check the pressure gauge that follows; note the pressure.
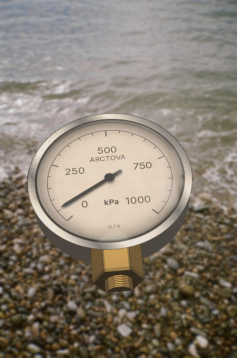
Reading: 50 kPa
